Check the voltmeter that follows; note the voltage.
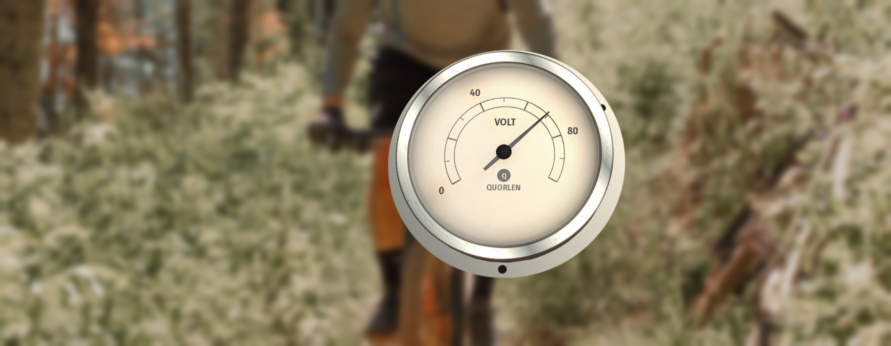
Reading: 70 V
